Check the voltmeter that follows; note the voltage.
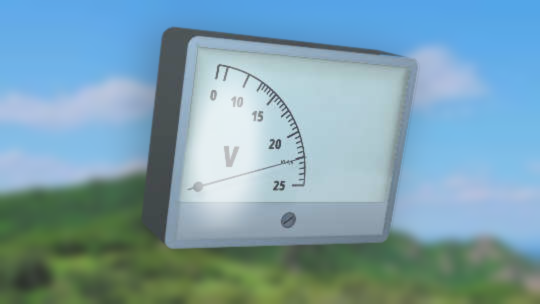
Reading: 22.5 V
